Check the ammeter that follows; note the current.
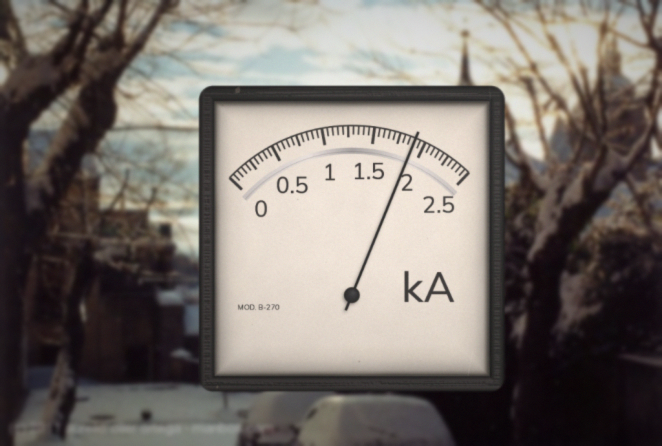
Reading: 1.9 kA
